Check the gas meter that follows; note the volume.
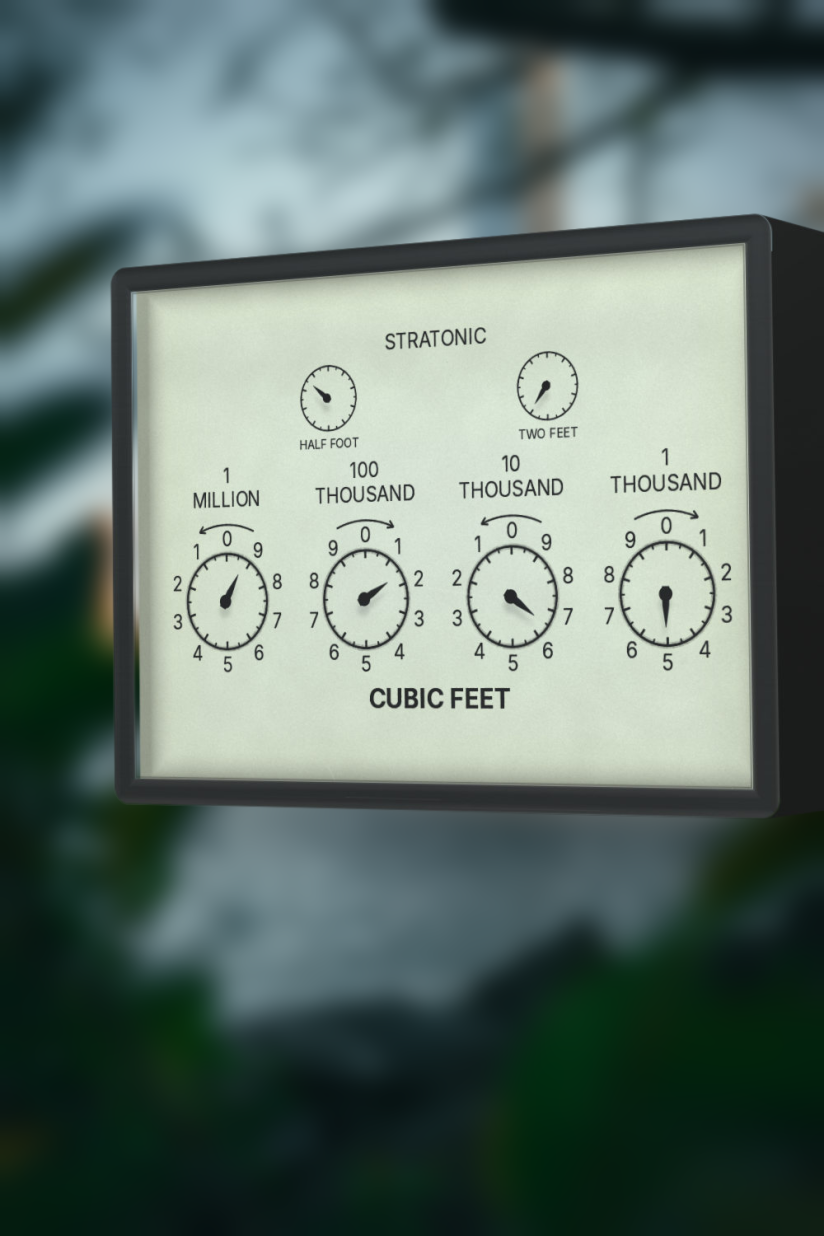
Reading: 916500 ft³
